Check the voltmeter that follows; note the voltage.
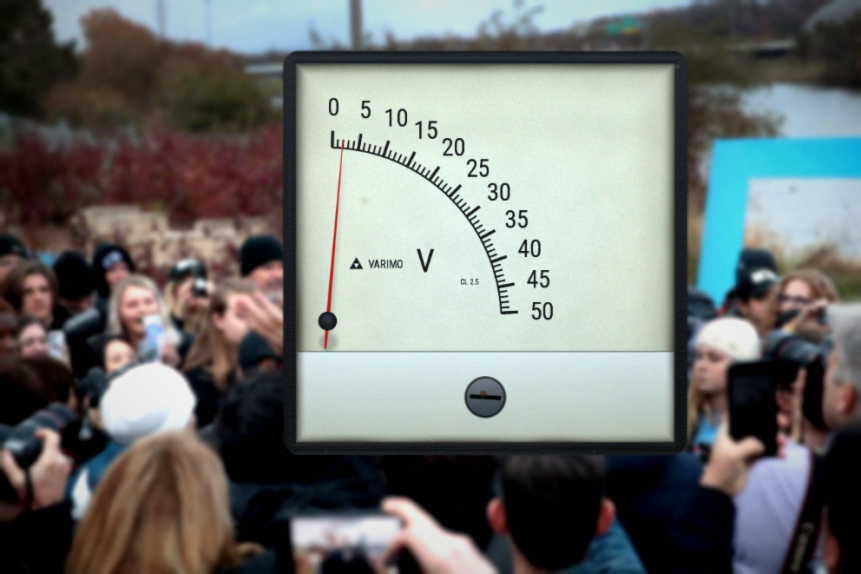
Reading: 2 V
